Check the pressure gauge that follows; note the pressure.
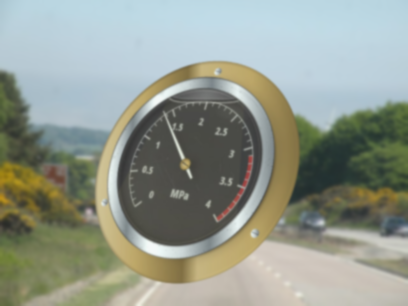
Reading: 1.4 MPa
